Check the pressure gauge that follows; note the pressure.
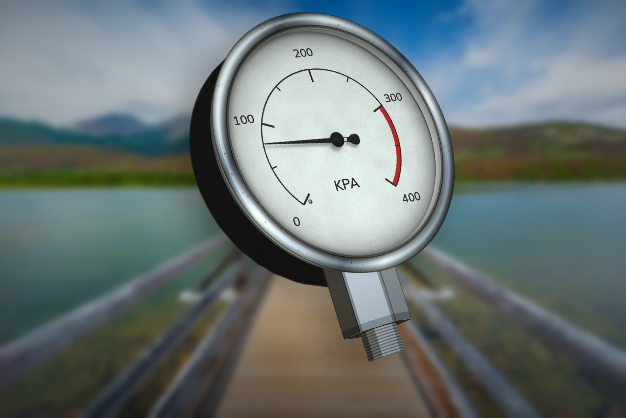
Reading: 75 kPa
